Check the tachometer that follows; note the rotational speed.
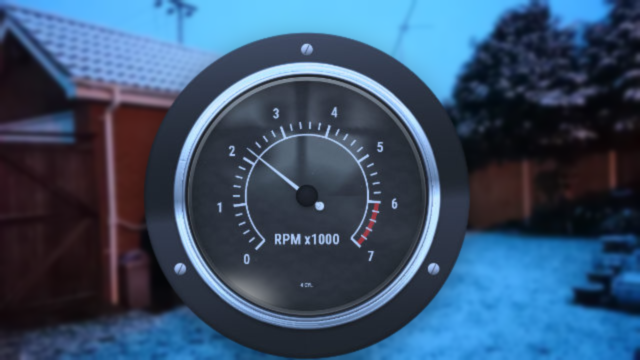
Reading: 2200 rpm
